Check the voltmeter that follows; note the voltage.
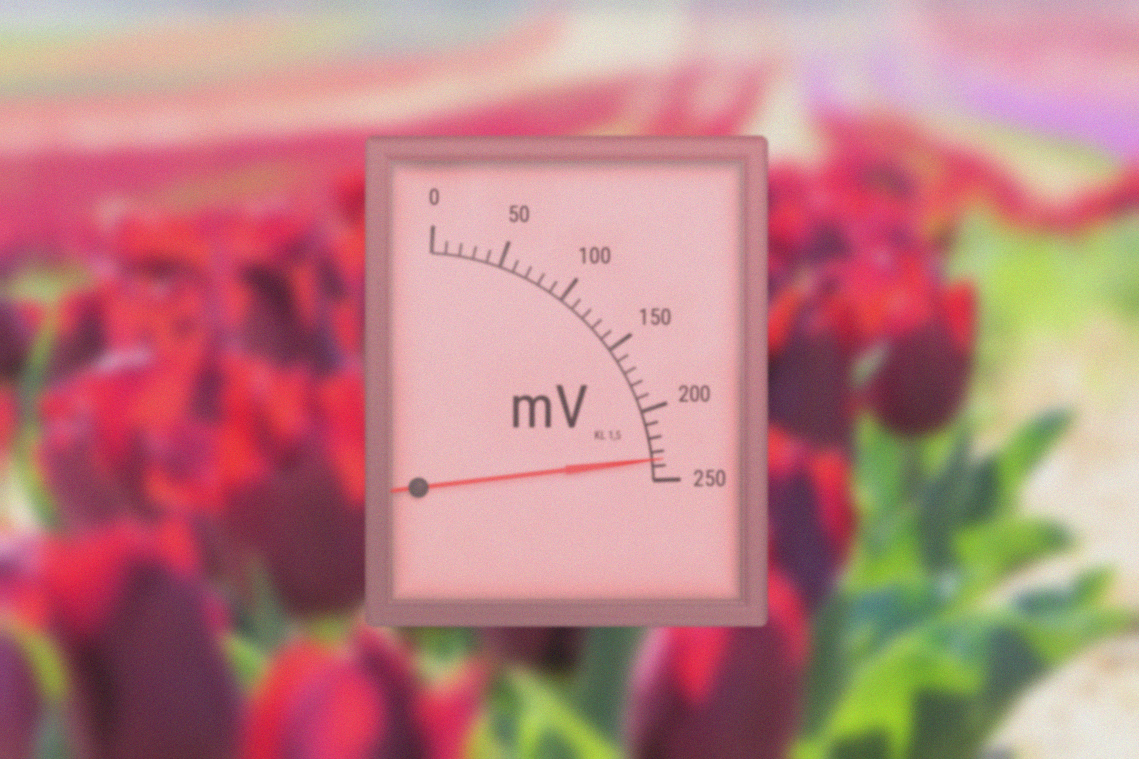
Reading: 235 mV
